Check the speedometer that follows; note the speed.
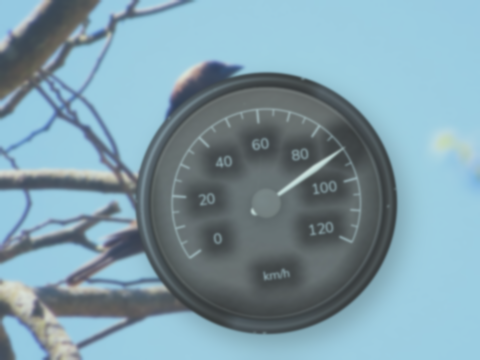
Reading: 90 km/h
